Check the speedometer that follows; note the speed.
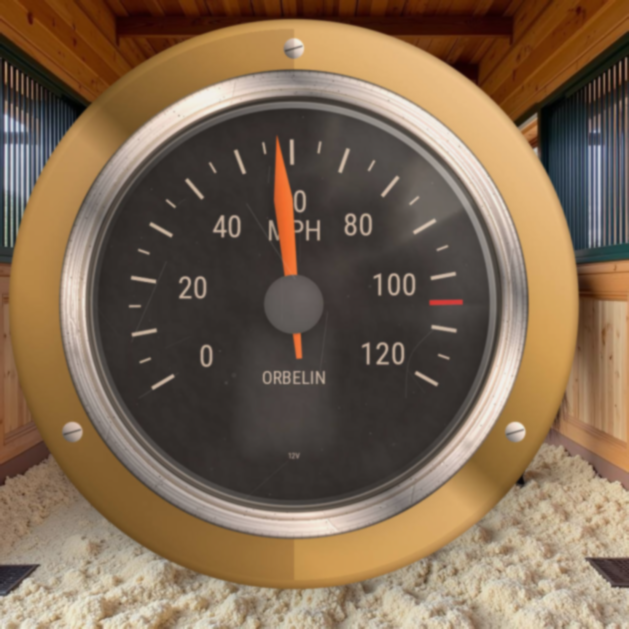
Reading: 57.5 mph
